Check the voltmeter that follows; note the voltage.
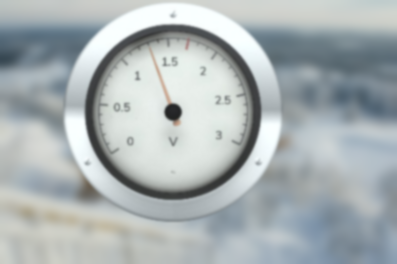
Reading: 1.3 V
